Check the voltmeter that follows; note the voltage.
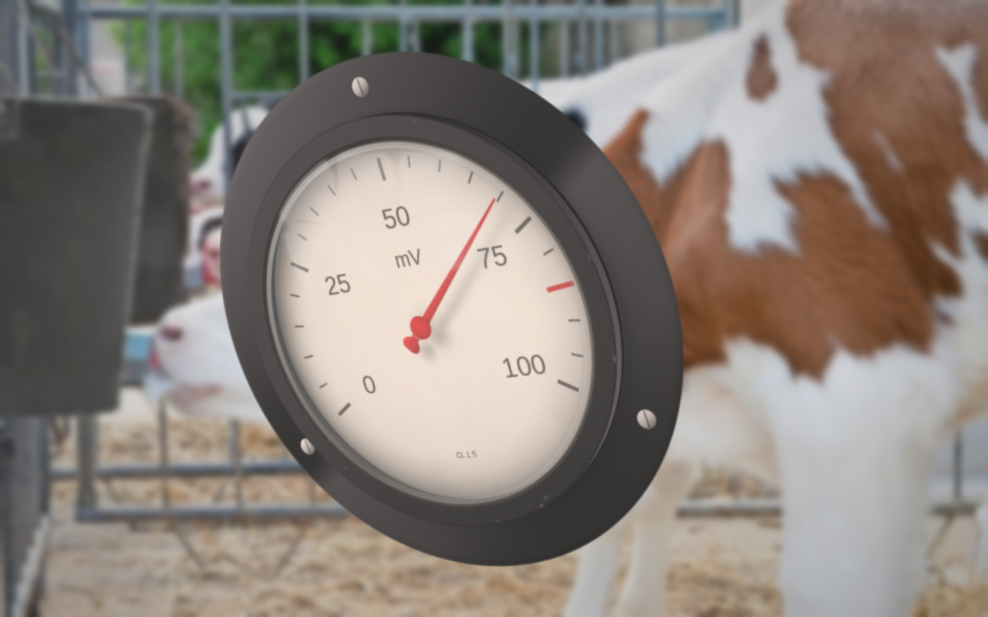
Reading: 70 mV
